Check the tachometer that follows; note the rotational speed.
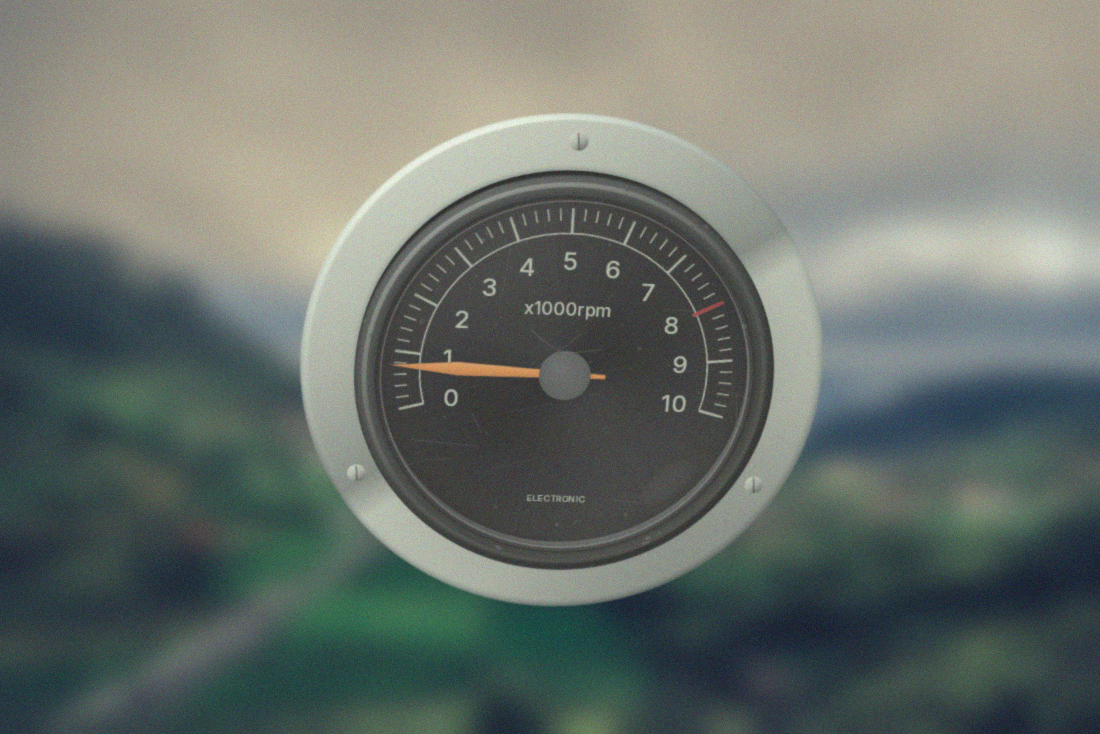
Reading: 800 rpm
